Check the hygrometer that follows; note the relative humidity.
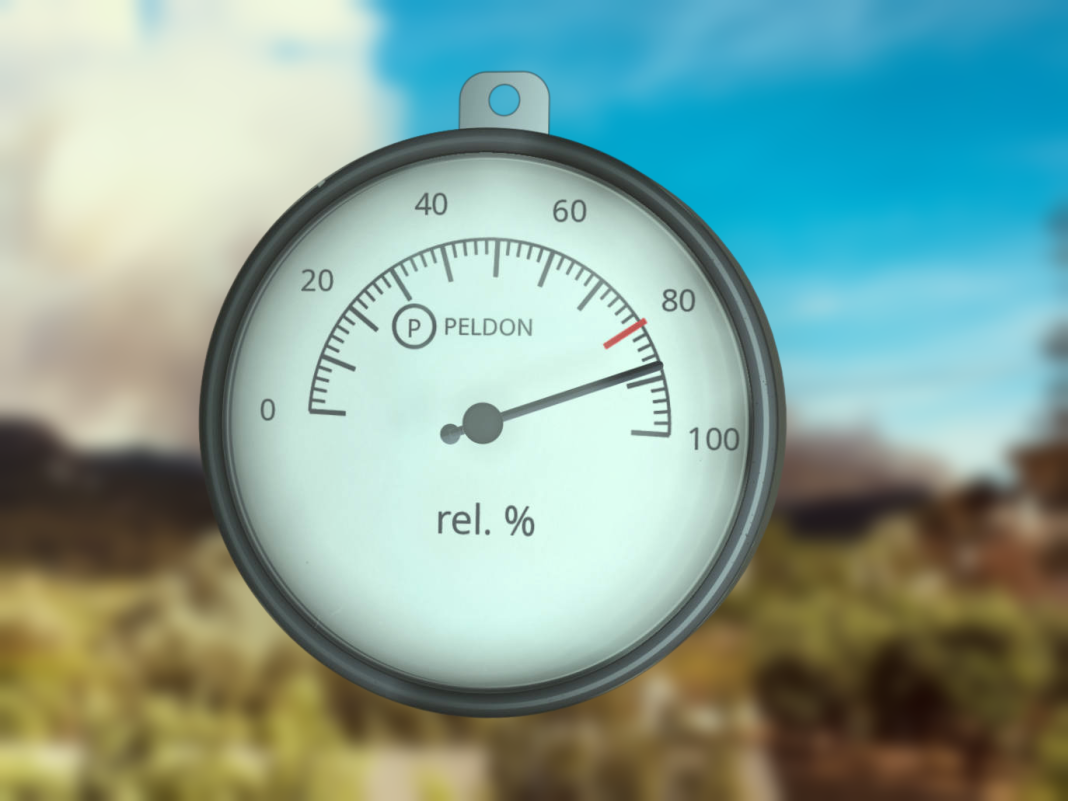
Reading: 88 %
